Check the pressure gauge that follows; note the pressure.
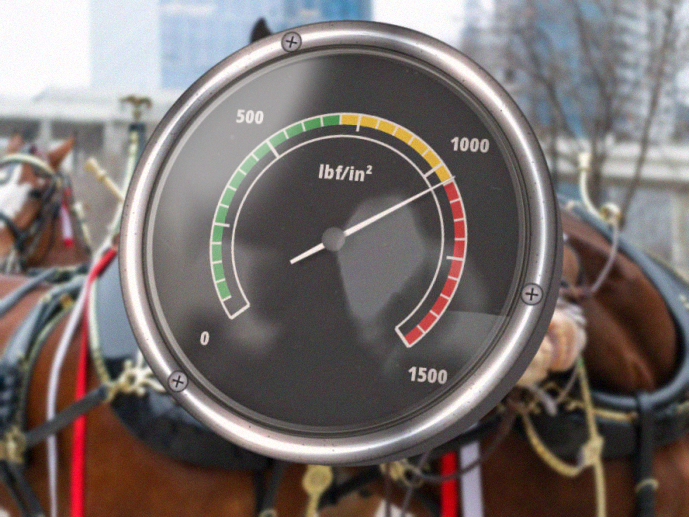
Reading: 1050 psi
